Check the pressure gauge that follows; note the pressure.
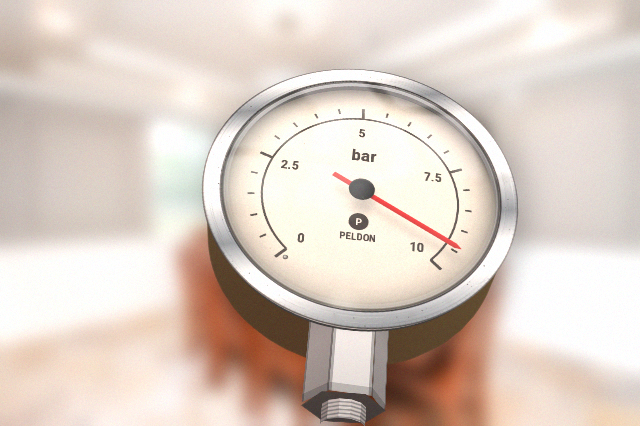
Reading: 9.5 bar
